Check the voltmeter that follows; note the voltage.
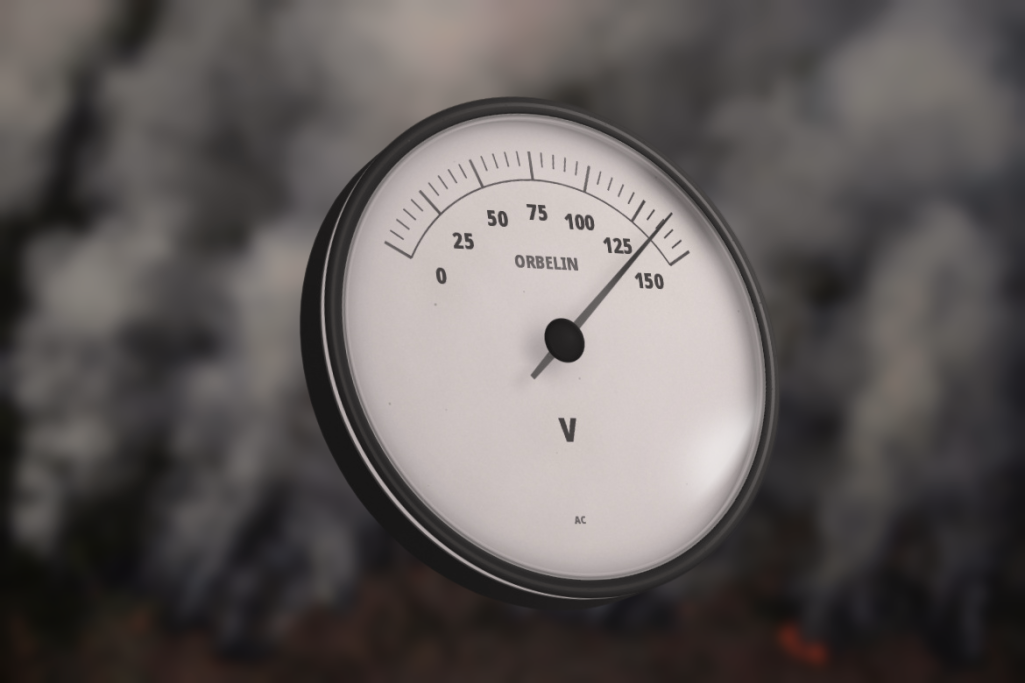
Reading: 135 V
